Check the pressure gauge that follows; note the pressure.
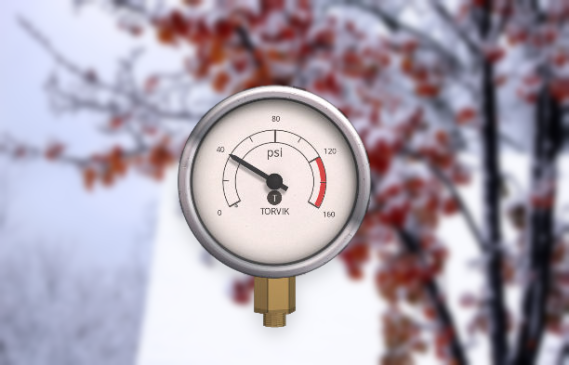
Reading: 40 psi
